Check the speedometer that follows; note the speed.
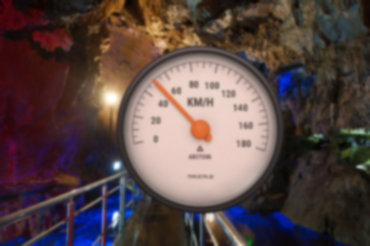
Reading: 50 km/h
